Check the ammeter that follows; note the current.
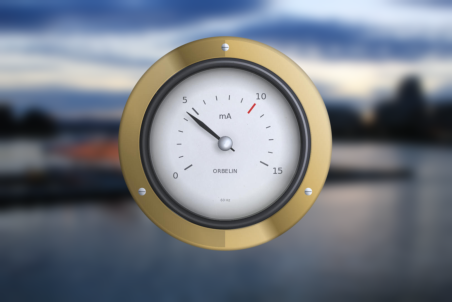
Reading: 4.5 mA
